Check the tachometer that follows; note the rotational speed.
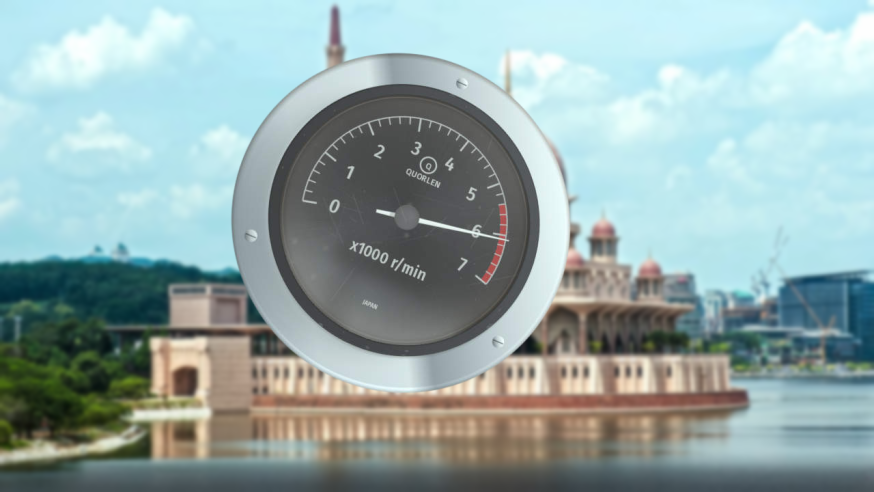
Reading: 6100 rpm
